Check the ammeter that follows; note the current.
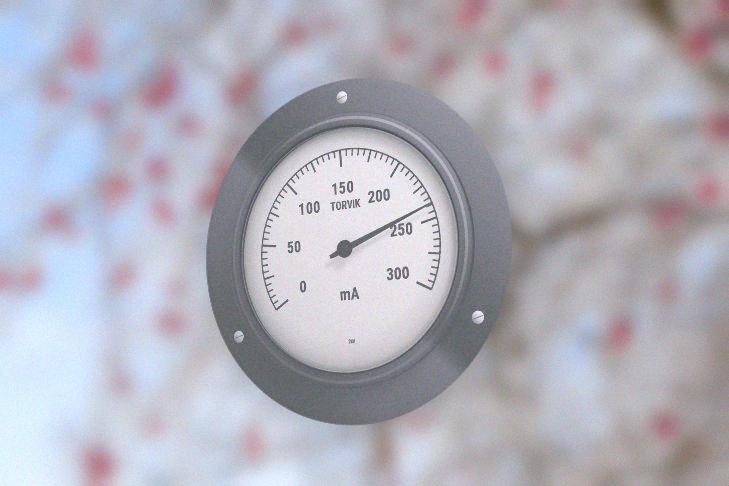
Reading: 240 mA
